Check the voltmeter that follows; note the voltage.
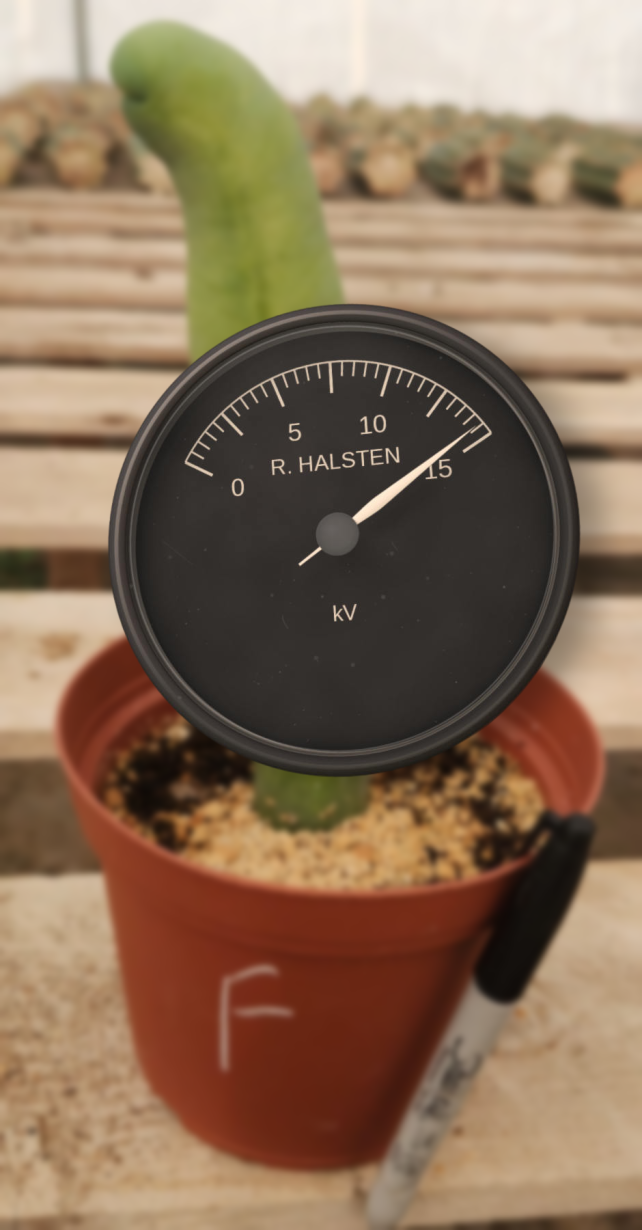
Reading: 14.5 kV
